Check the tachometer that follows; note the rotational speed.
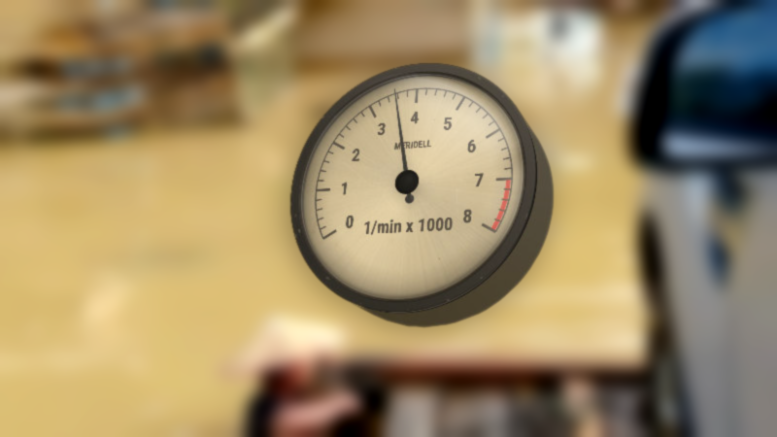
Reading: 3600 rpm
